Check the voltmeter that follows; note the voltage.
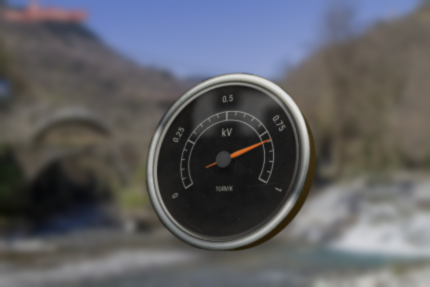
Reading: 0.8 kV
